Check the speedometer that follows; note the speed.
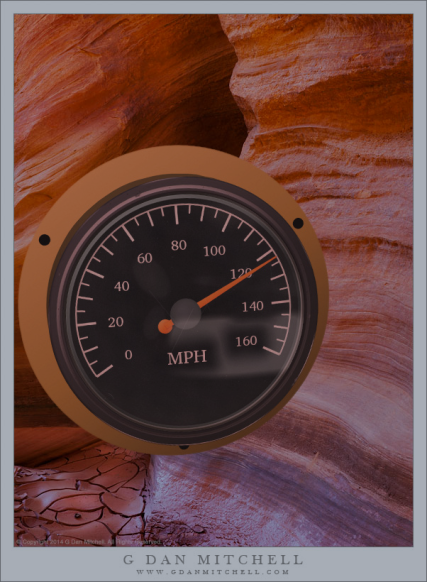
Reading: 122.5 mph
